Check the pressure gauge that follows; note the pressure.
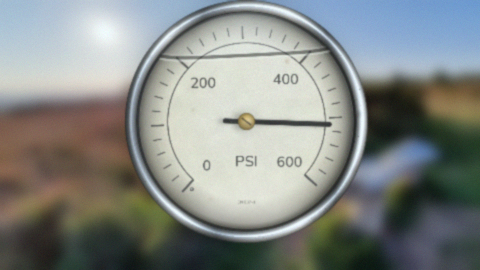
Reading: 510 psi
